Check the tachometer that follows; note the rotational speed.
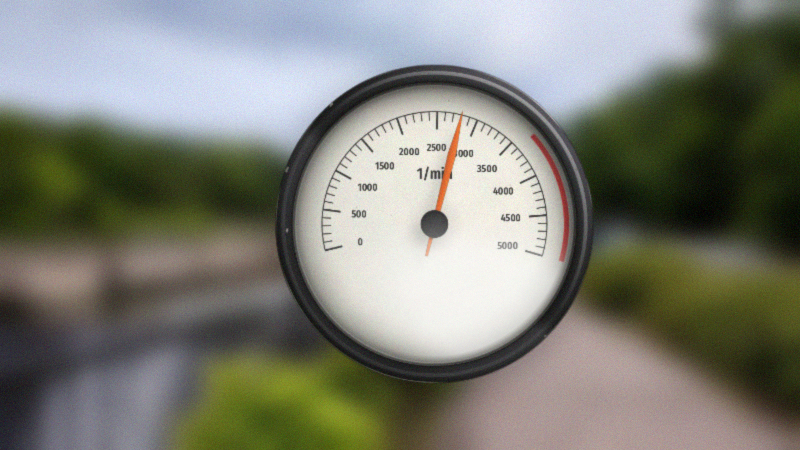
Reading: 2800 rpm
